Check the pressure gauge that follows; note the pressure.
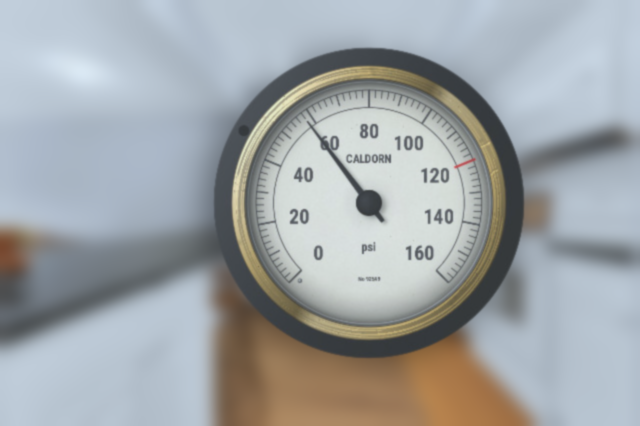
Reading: 58 psi
